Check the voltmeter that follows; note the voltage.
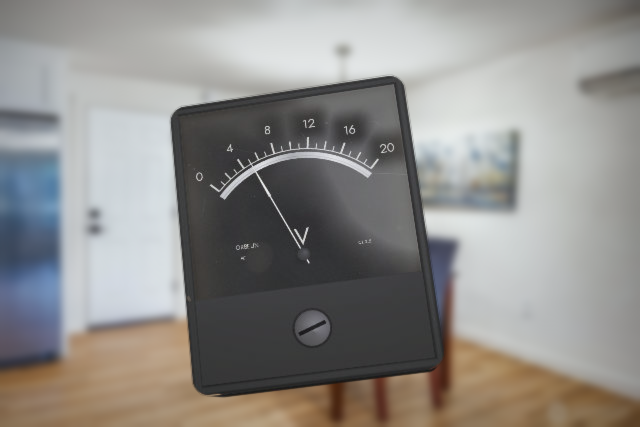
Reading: 5 V
